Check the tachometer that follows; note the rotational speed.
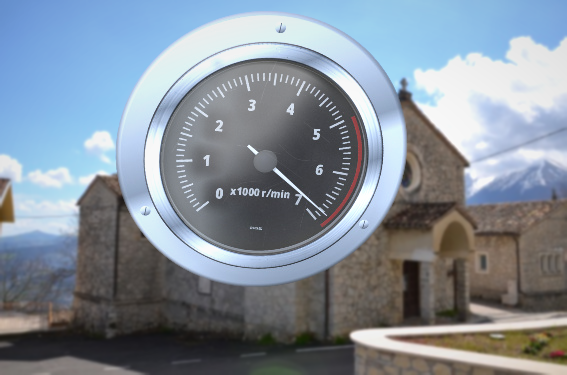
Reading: 6800 rpm
